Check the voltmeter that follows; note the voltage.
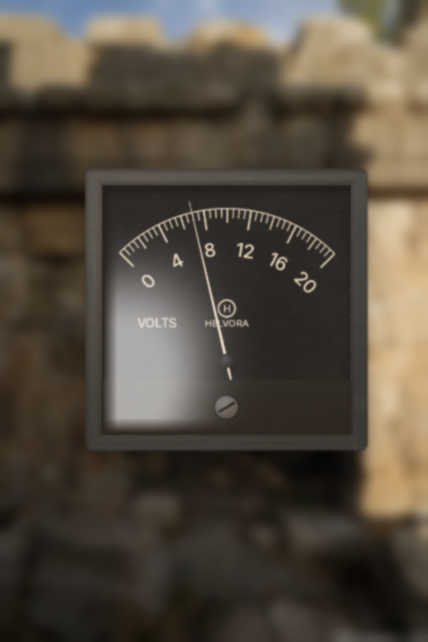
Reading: 7 V
